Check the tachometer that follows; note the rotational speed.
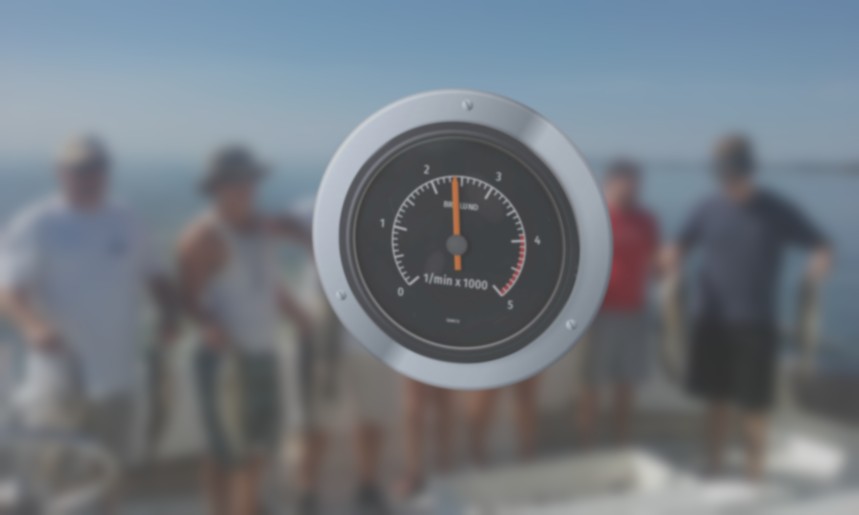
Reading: 2400 rpm
